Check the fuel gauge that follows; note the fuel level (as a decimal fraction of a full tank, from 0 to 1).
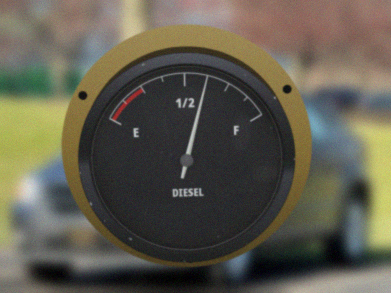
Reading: 0.625
